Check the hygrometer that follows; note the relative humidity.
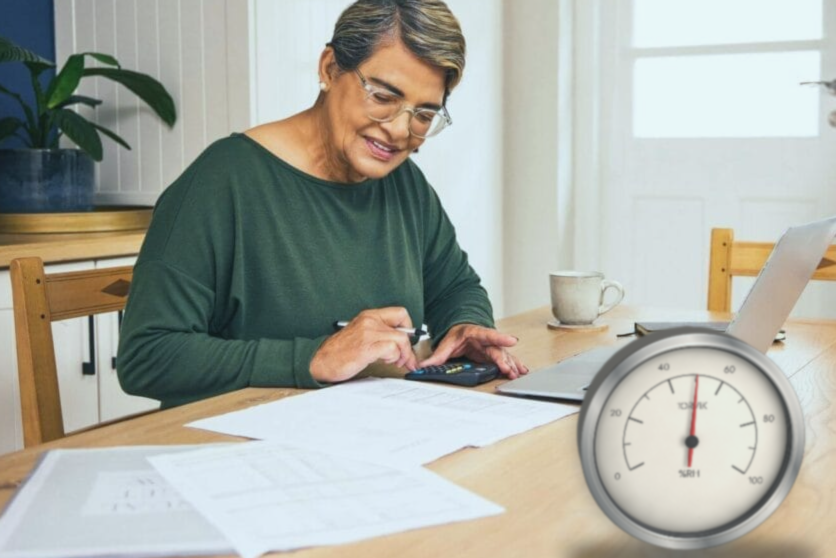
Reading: 50 %
